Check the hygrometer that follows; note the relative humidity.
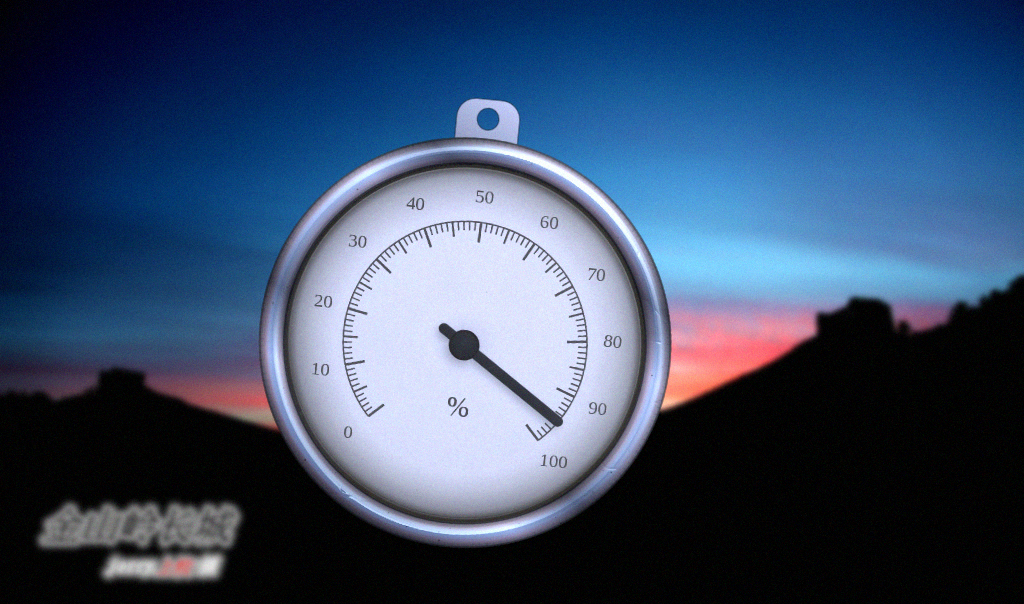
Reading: 95 %
